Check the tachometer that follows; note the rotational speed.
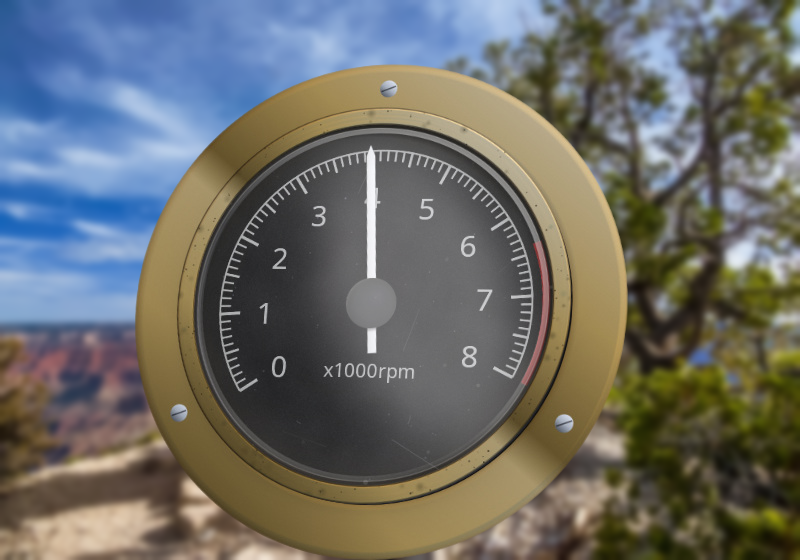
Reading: 4000 rpm
